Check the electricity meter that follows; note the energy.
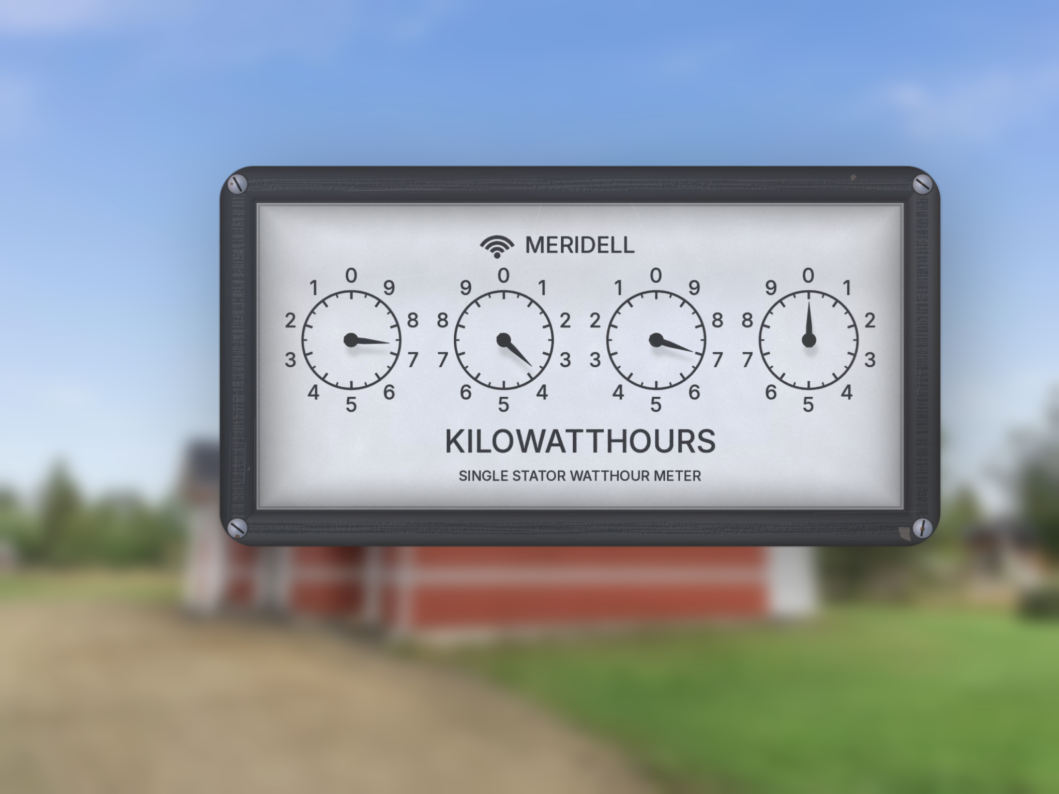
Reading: 7370 kWh
